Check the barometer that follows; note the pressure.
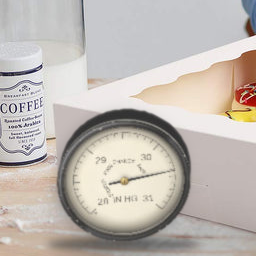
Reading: 30.4 inHg
